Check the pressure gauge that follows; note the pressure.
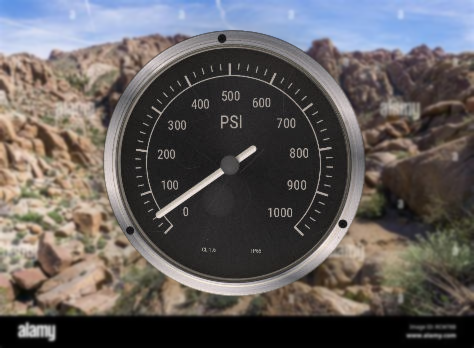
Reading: 40 psi
